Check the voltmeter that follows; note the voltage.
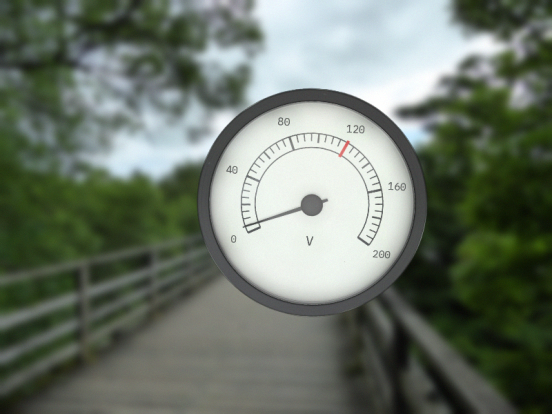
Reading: 5 V
